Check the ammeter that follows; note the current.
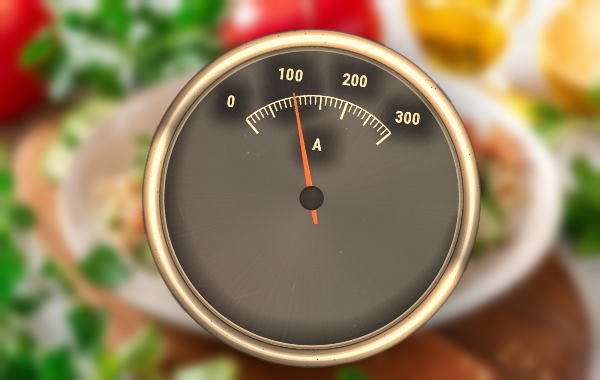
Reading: 100 A
